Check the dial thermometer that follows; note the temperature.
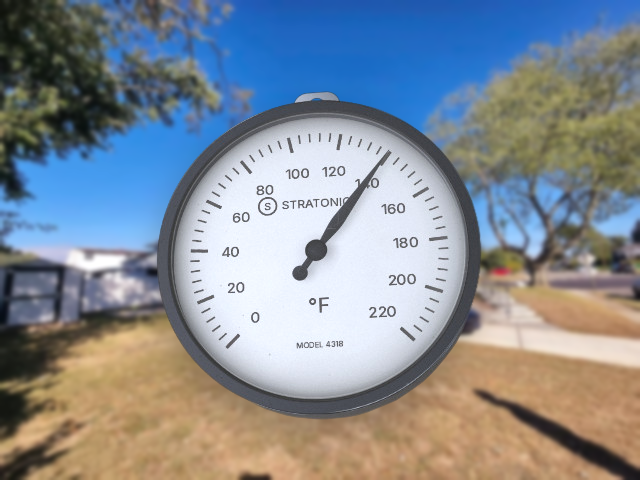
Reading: 140 °F
